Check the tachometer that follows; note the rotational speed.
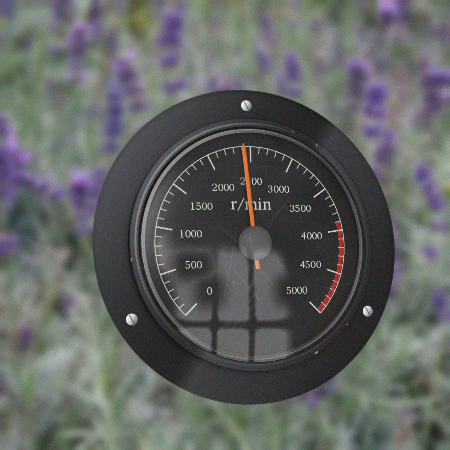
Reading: 2400 rpm
